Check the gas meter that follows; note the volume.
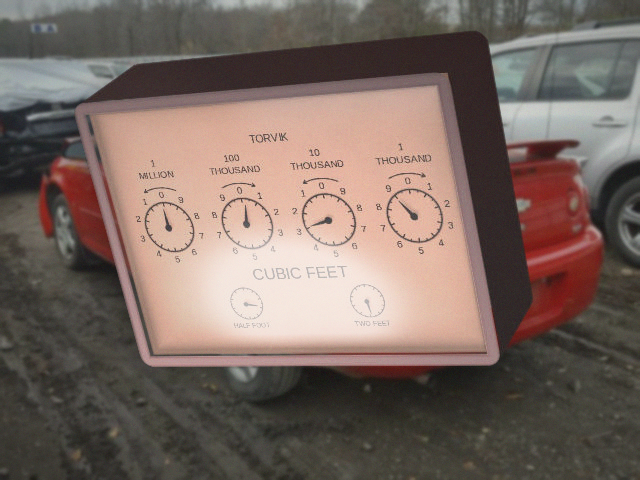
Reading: 2900 ft³
